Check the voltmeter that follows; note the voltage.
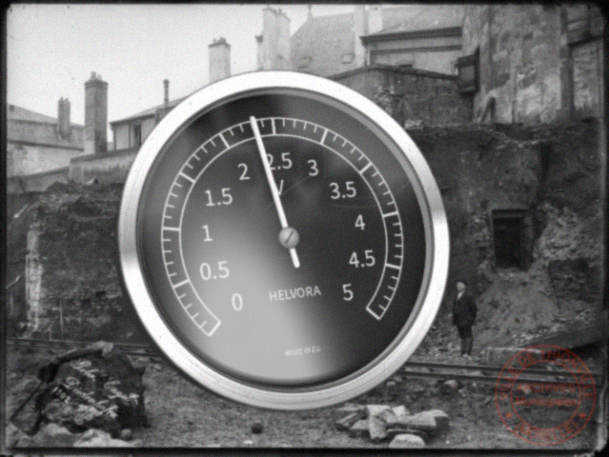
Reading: 2.3 V
